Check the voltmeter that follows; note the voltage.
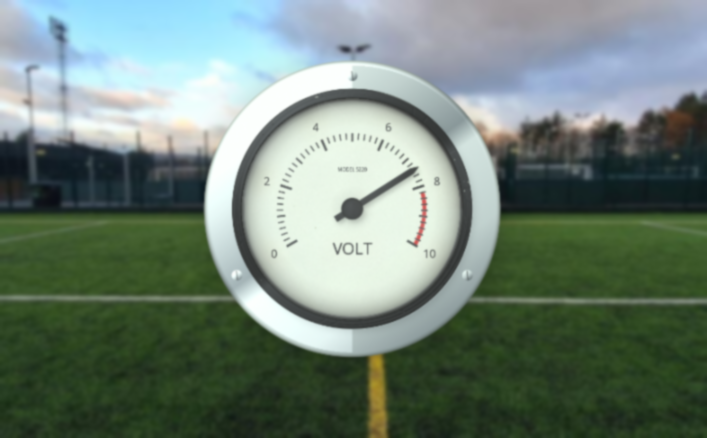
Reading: 7.4 V
